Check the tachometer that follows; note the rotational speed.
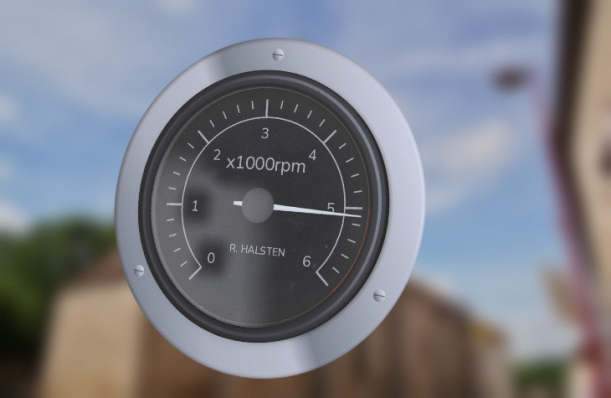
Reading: 5100 rpm
